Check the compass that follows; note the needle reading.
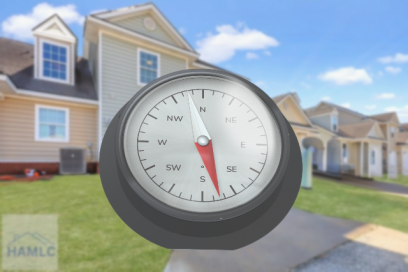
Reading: 165 °
